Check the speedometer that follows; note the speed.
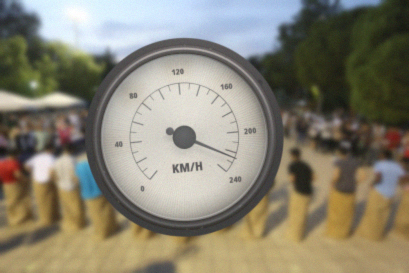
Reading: 225 km/h
